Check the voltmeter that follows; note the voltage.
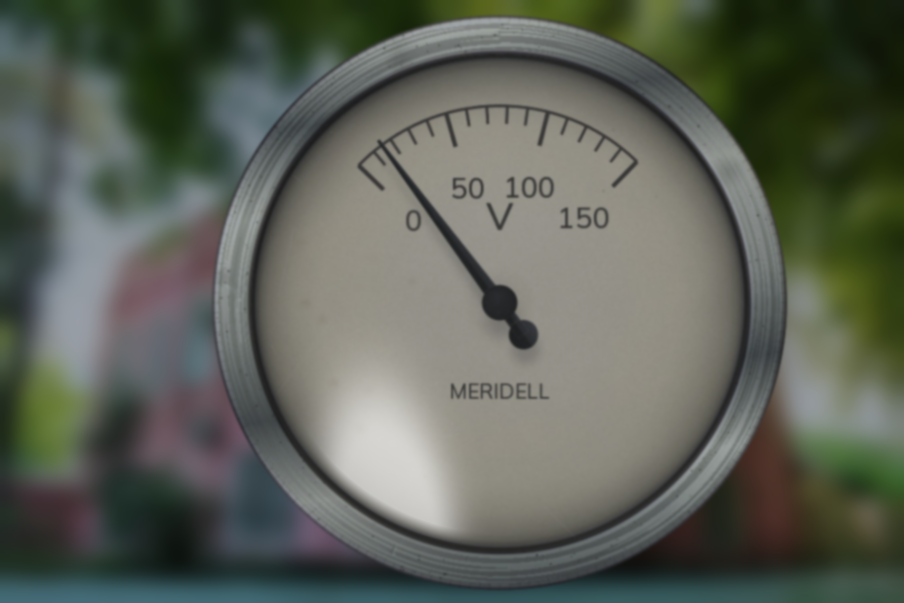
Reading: 15 V
